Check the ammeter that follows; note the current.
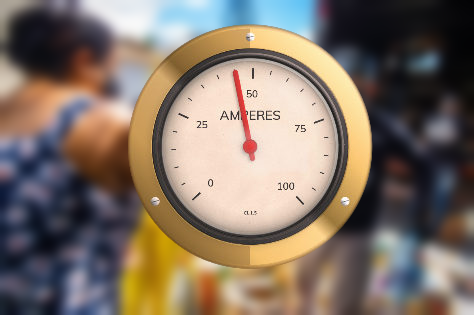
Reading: 45 A
